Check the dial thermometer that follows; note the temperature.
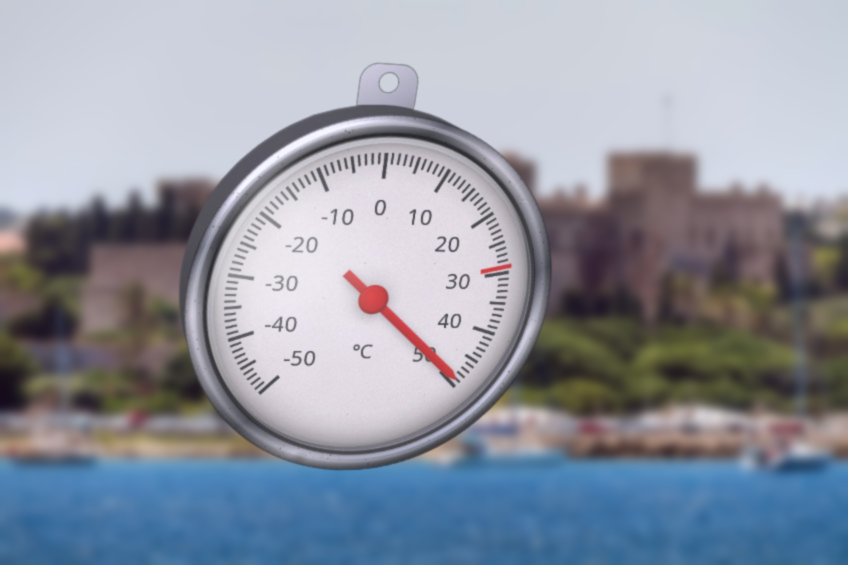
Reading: 49 °C
